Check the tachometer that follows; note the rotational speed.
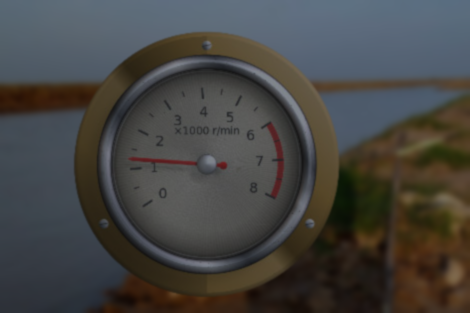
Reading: 1250 rpm
